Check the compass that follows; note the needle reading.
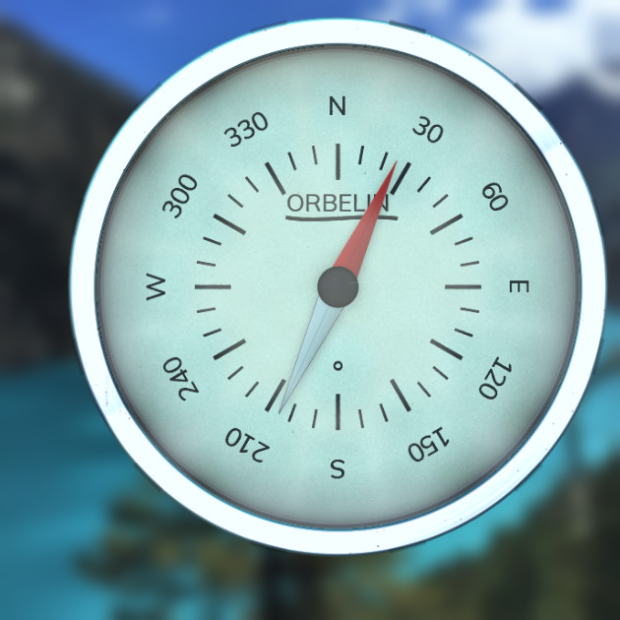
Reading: 25 °
